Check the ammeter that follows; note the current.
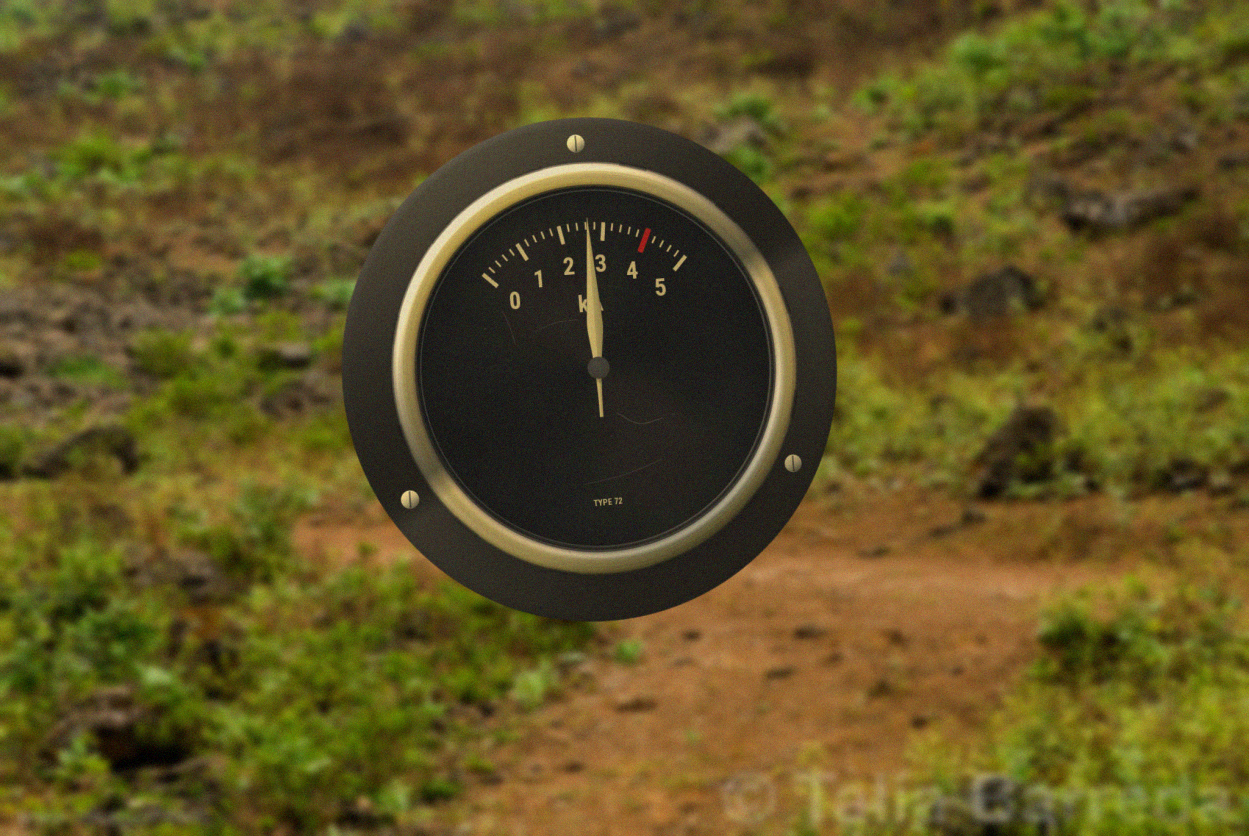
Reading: 2.6 kA
